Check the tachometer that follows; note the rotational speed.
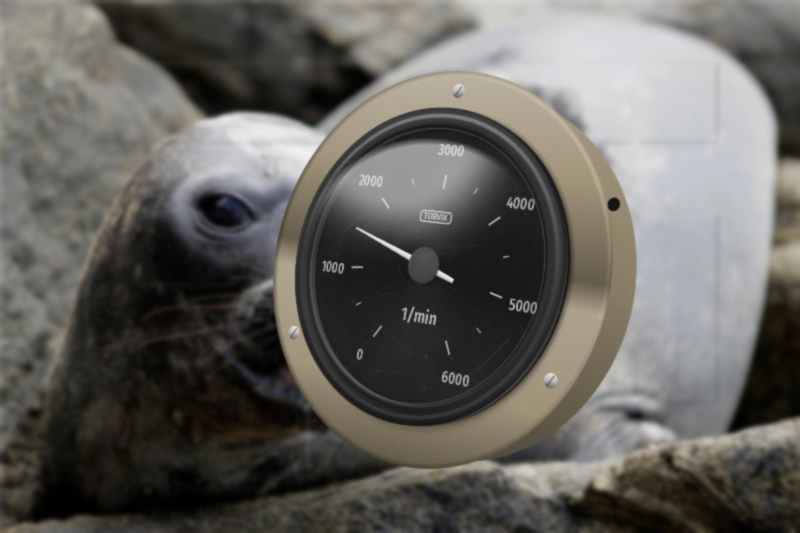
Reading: 1500 rpm
